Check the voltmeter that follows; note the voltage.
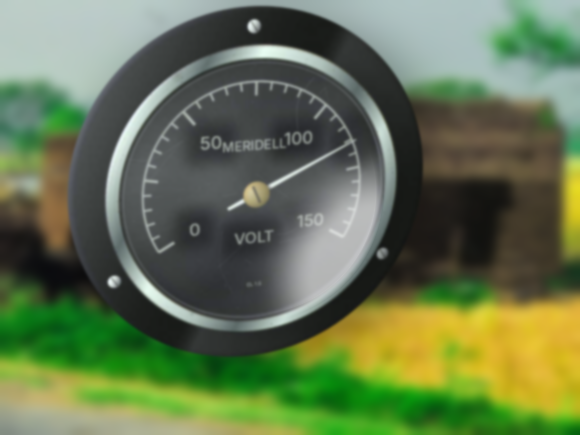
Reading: 115 V
